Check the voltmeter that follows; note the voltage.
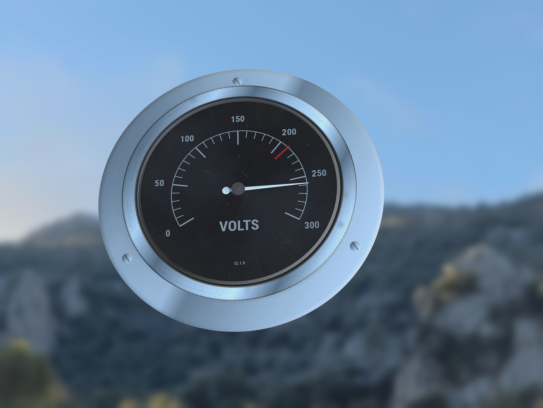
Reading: 260 V
